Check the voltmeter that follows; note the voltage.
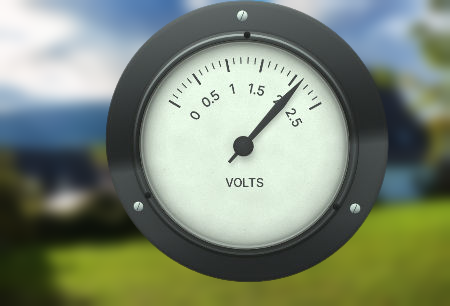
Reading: 2.1 V
